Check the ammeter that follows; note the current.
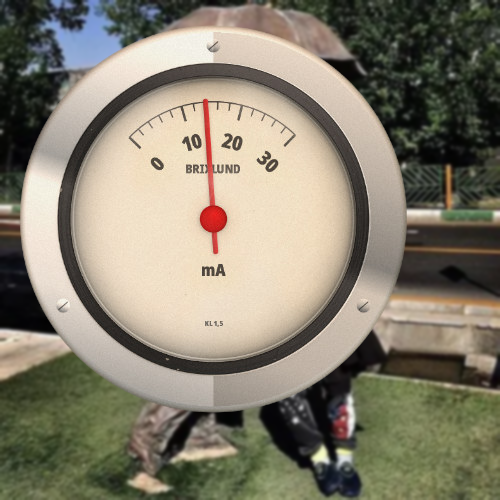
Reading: 14 mA
